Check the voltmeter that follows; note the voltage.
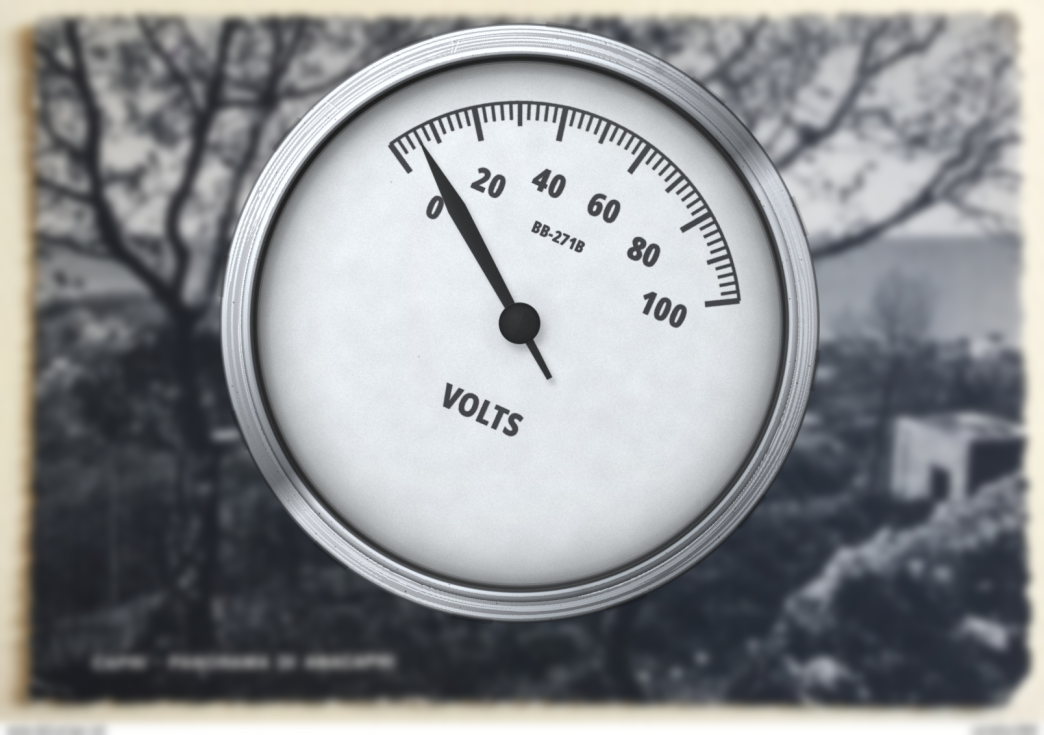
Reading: 6 V
